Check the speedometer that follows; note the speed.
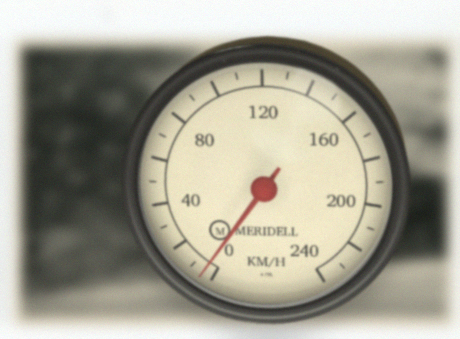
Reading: 5 km/h
